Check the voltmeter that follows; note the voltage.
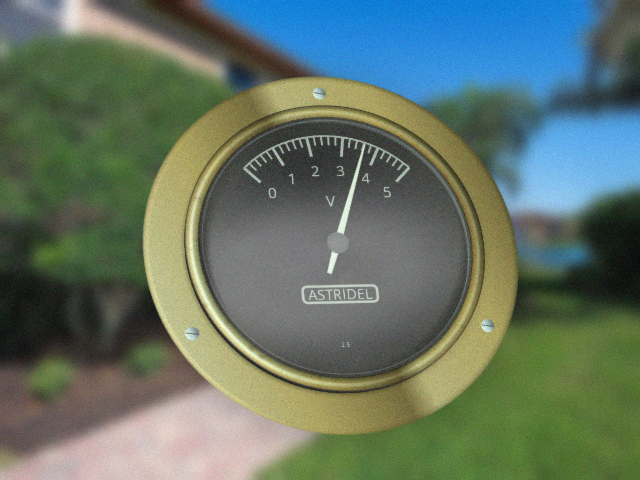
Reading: 3.6 V
